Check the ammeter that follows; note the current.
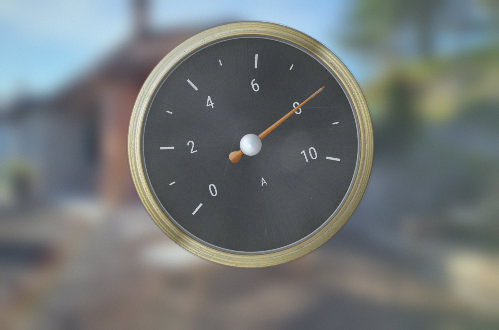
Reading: 8 A
